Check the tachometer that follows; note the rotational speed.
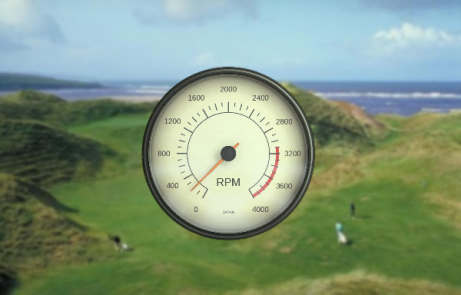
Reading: 200 rpm
